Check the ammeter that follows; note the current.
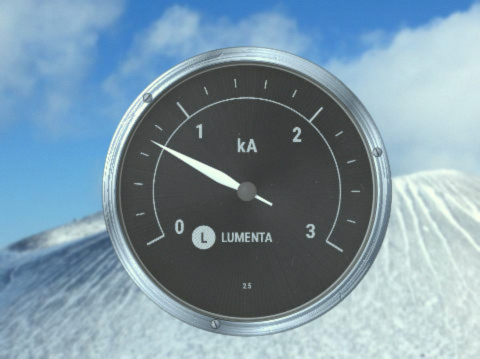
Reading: 0.7 kA
